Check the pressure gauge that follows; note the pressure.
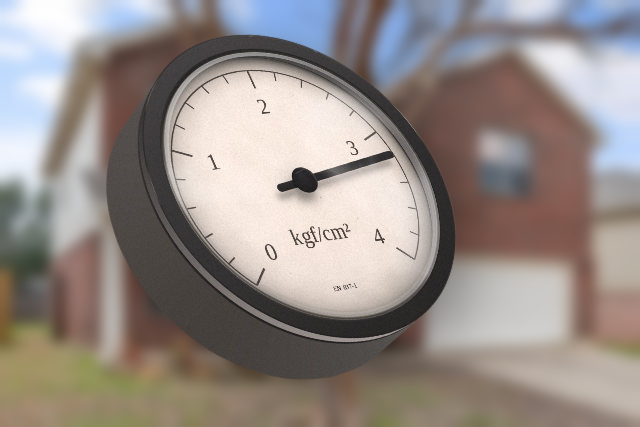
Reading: 3.2 kg/cm²
